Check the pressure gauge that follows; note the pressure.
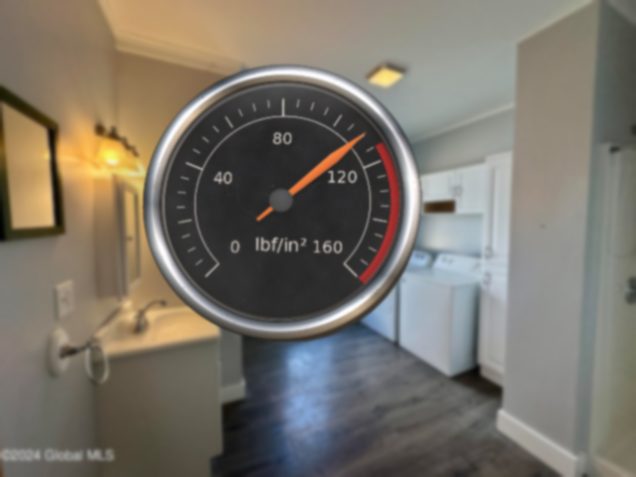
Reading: 110 psi
